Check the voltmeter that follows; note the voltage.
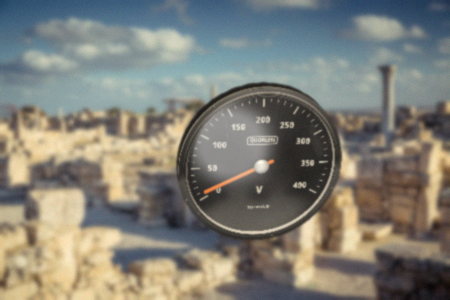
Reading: 10 V
